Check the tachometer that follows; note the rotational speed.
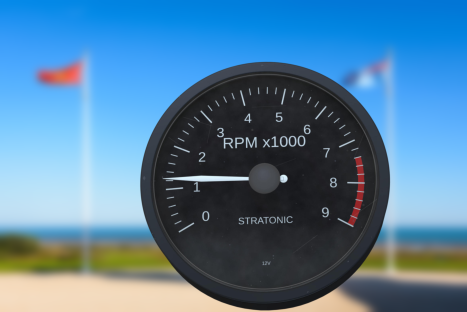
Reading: 1200 rpm
